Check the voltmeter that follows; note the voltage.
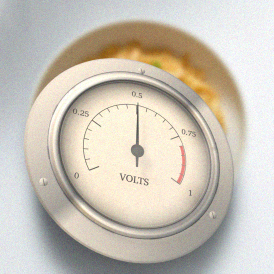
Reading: 0.5 V
